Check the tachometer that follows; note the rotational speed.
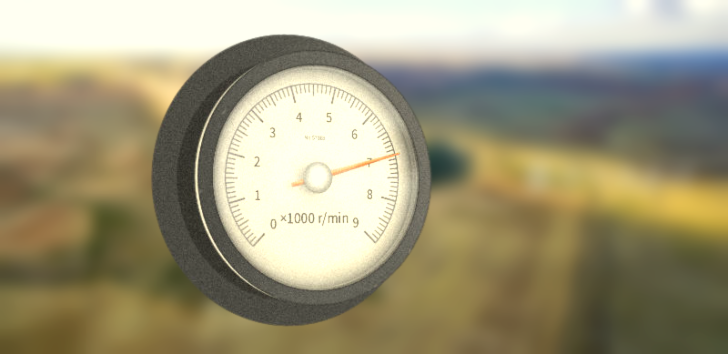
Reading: 7000 rpm
